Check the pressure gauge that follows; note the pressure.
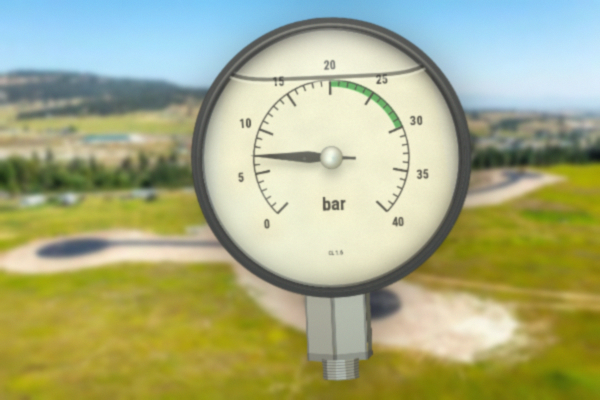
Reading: 7 bar
